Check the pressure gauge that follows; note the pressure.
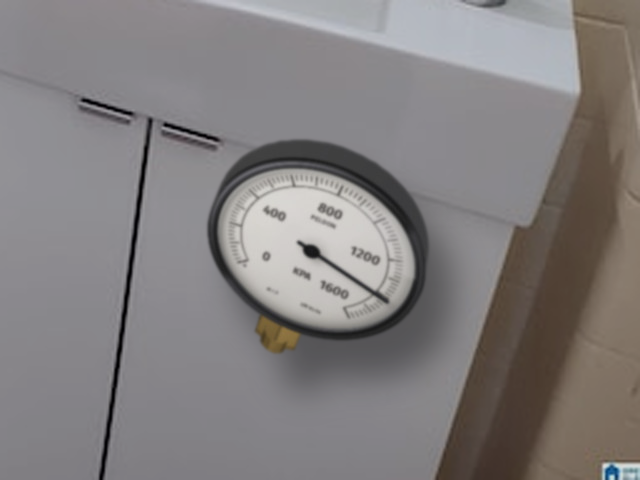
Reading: 1400 kPa
